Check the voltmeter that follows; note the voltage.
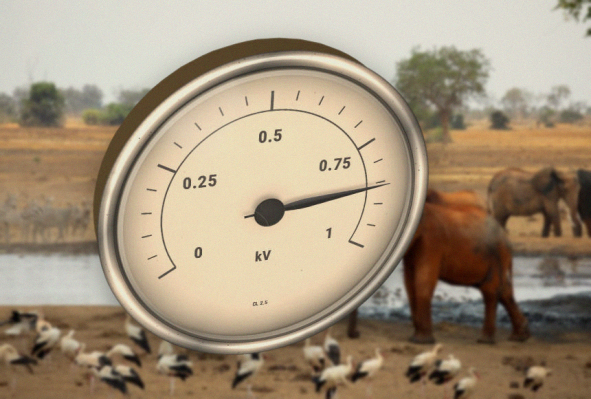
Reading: 0.85 kV
